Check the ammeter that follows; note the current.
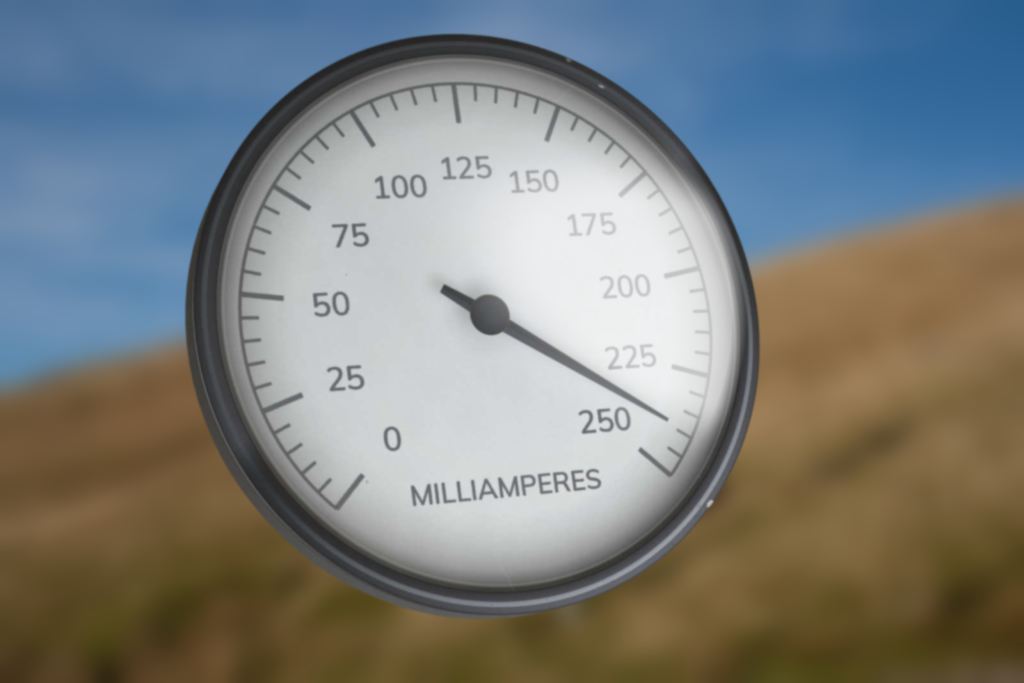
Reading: 240 mA
